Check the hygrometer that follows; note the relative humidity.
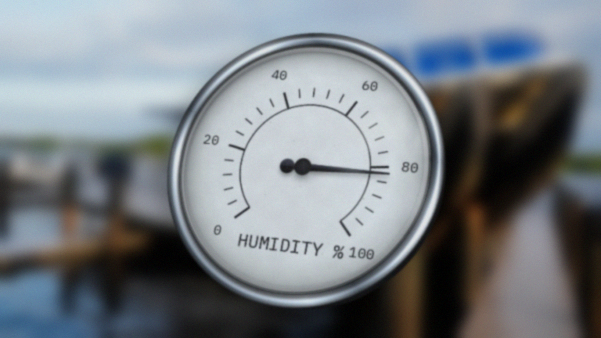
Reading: 82 %
